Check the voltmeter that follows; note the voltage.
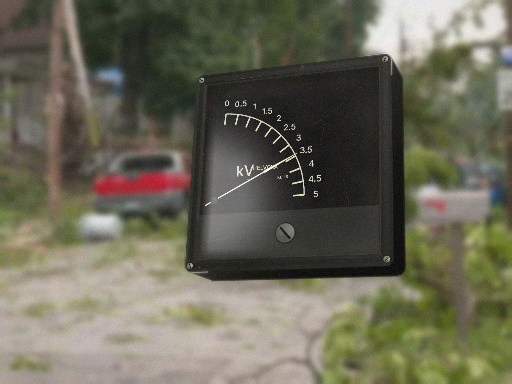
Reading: 3.5 kV
